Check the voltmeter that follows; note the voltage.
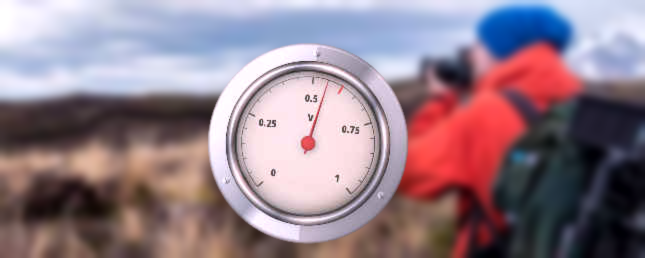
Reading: 0.55 V
